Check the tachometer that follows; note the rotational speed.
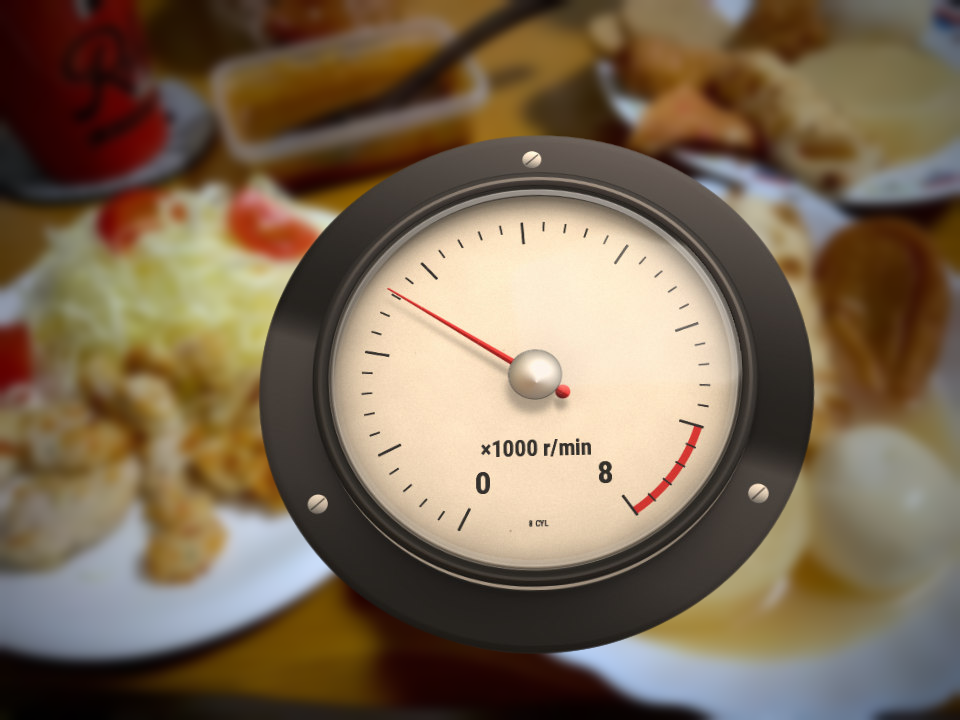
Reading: 2600 rpm
